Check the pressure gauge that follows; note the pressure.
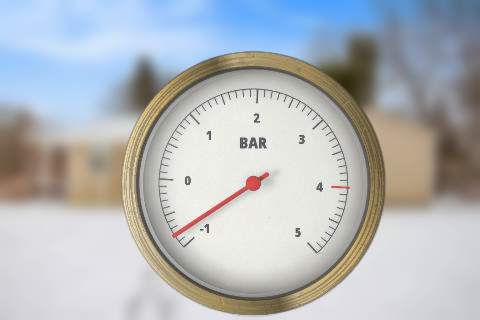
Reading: -0.8 bar
